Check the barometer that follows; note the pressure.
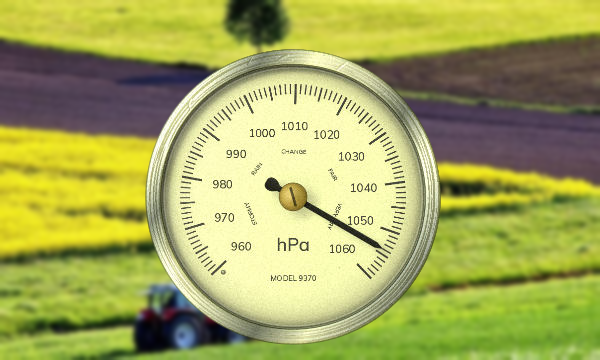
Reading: 1054 hPa
